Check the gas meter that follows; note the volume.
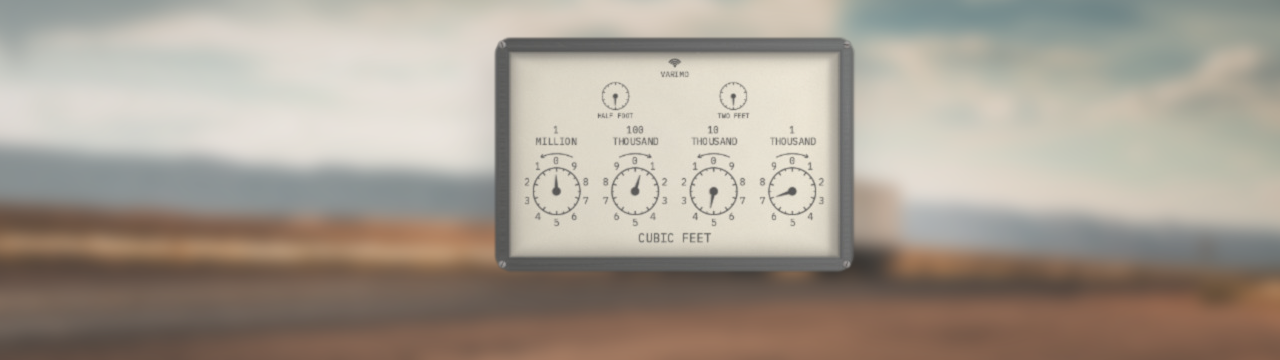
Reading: 4700 ft³
